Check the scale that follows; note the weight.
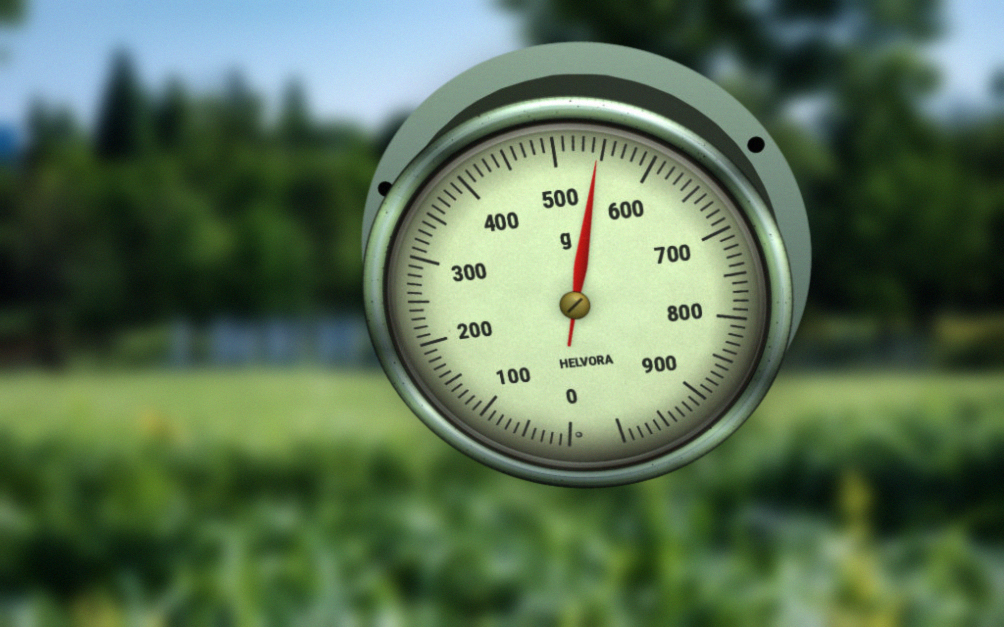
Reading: 545 g
